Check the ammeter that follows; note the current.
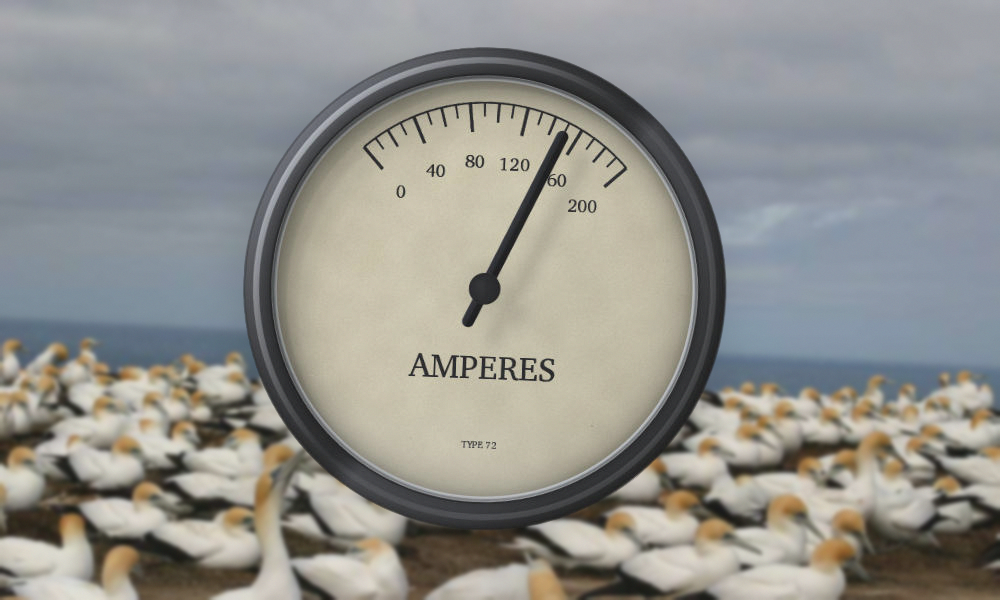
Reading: 150 A
